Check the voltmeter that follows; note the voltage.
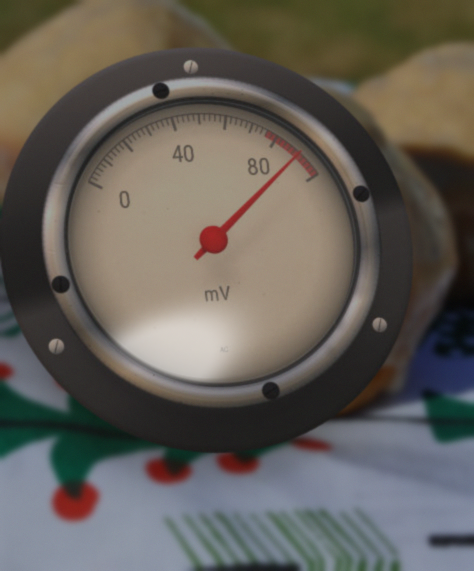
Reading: 90 mV
